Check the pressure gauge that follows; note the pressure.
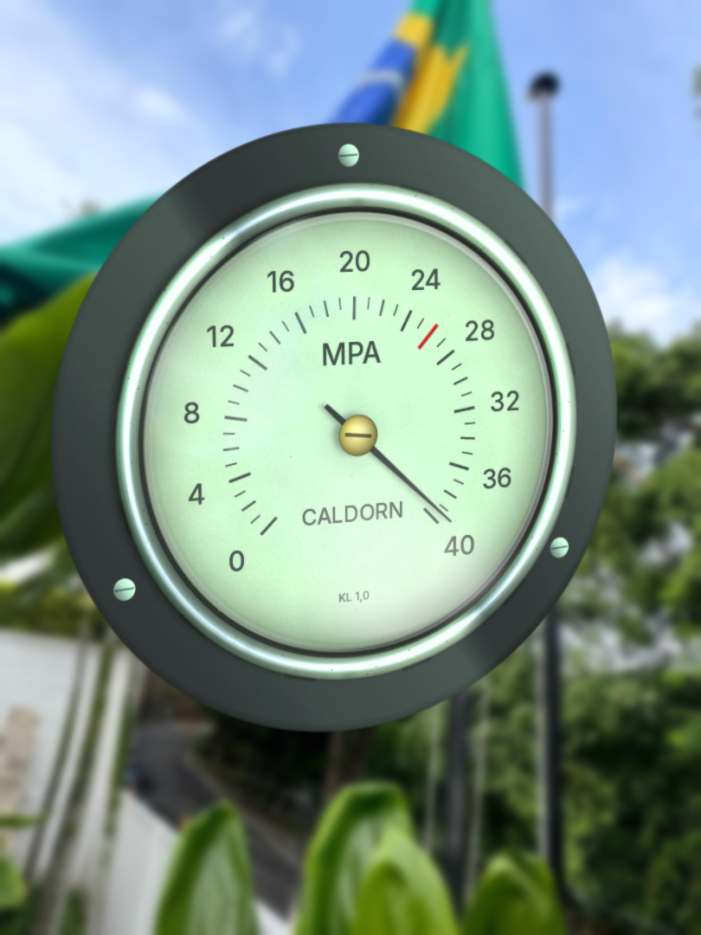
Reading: 39.5 MPa
